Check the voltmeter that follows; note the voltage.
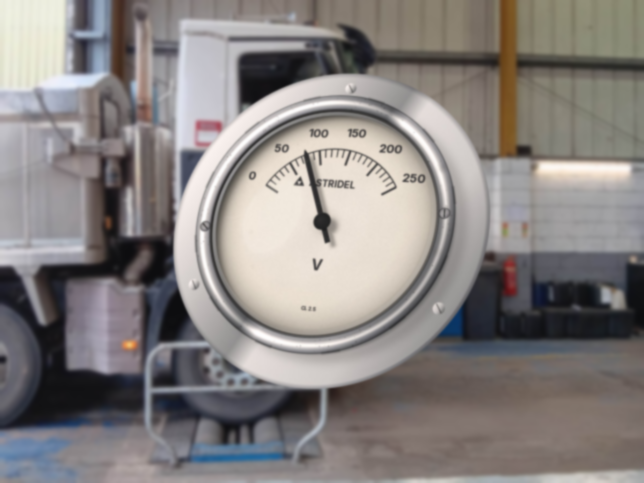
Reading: 80 V
